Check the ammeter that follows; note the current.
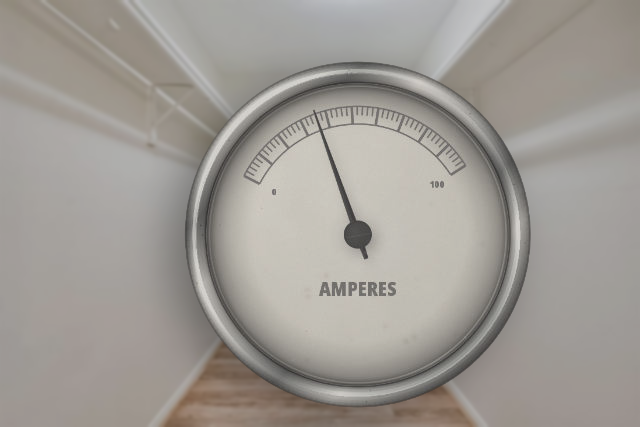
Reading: 36 A
